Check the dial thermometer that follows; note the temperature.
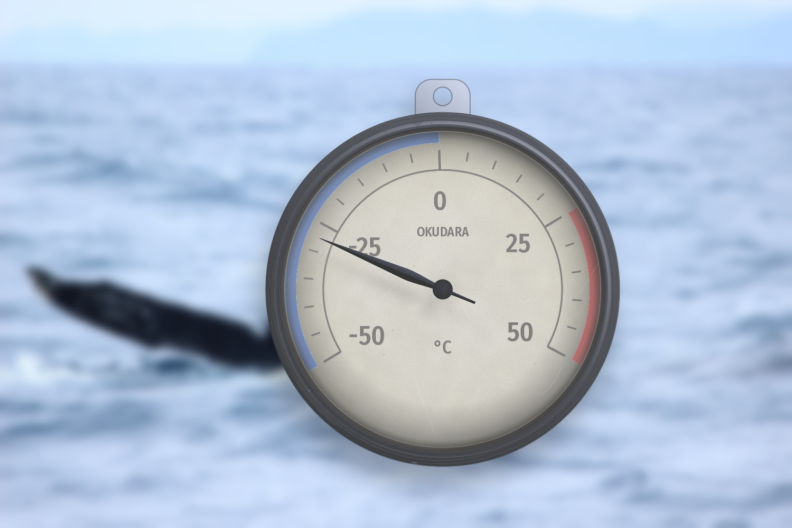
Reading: -27.5 °C
